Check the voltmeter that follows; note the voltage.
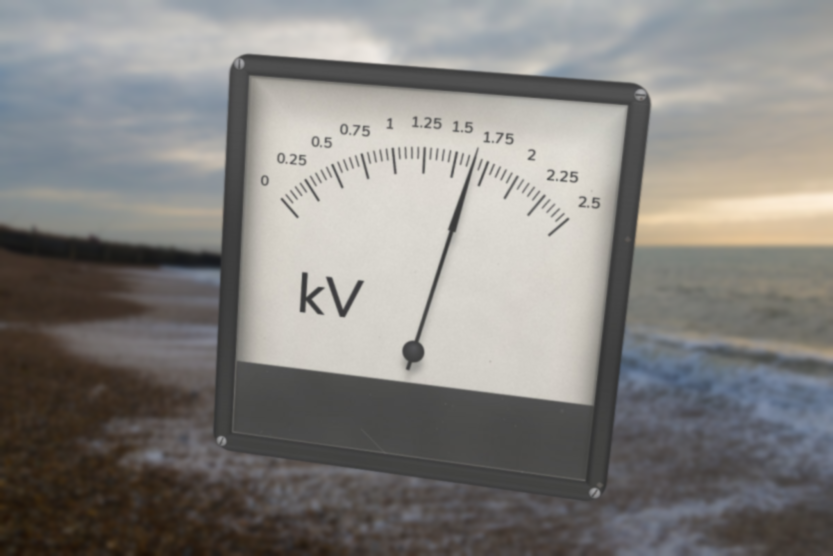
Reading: 1.65 kV
